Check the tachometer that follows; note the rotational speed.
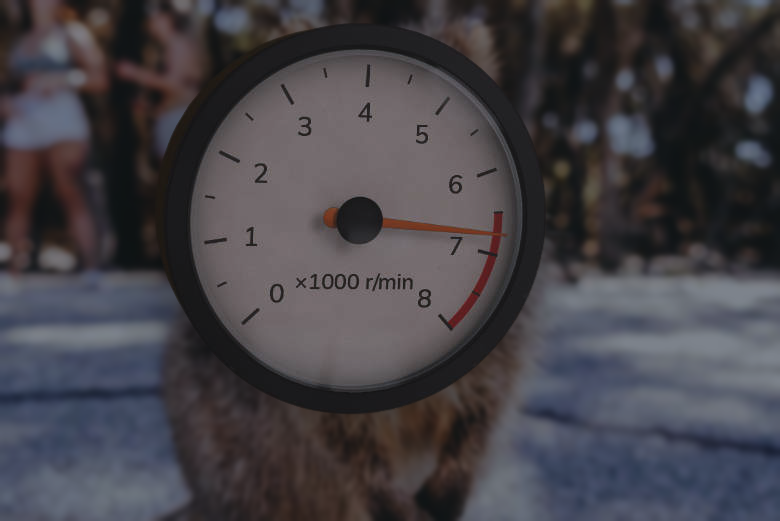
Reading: 6750 rpm
